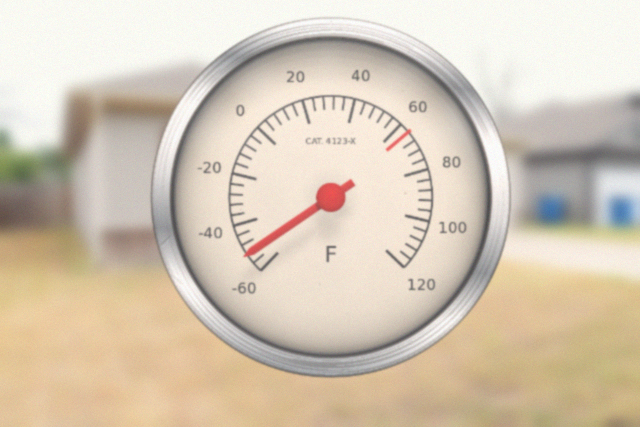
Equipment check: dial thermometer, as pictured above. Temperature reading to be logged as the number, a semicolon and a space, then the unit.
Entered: -52; °F
